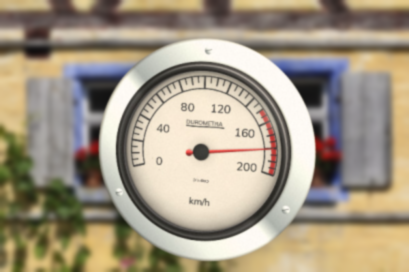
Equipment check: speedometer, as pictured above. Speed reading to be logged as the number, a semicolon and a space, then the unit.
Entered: 180; km/h
